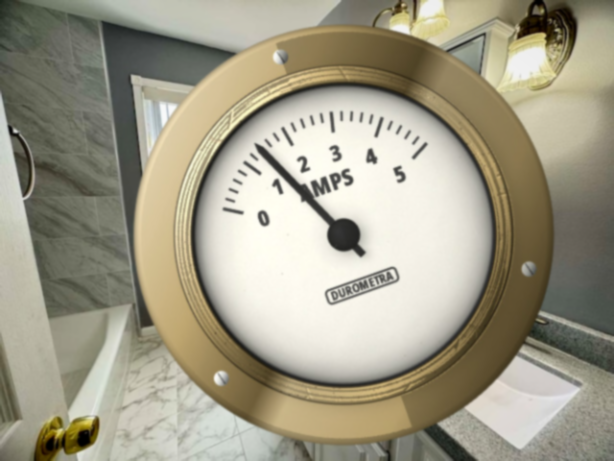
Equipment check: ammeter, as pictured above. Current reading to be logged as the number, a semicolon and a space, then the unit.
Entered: 1.4; A
